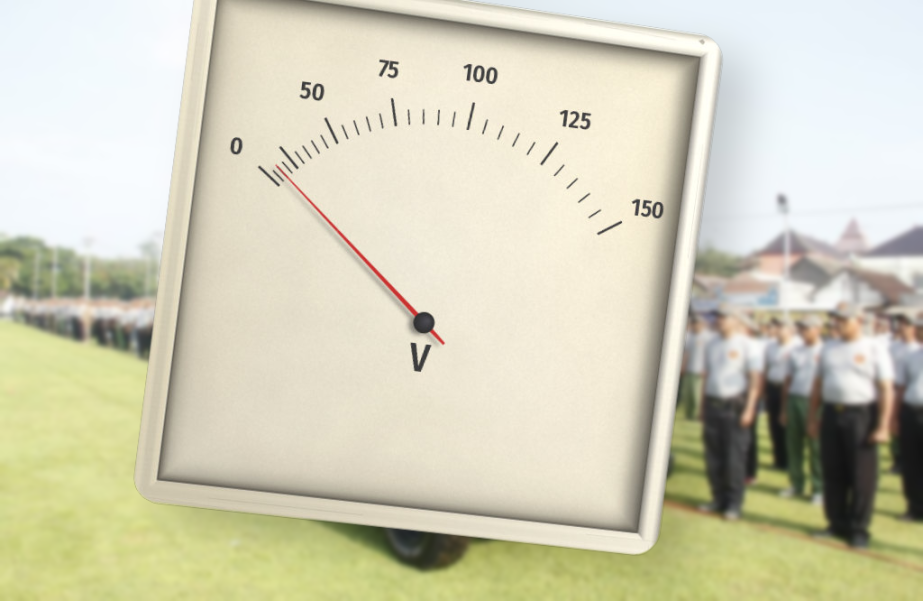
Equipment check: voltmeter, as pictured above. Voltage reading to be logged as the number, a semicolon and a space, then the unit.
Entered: 15; V
